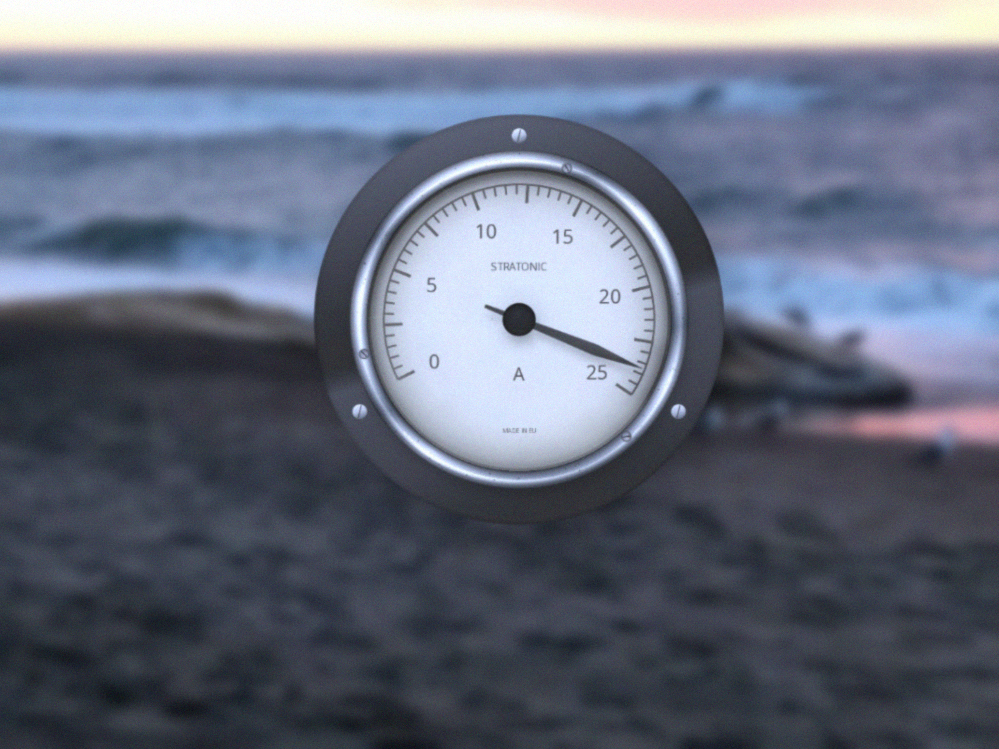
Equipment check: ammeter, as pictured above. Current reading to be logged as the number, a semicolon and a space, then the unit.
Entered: 23.75; A
